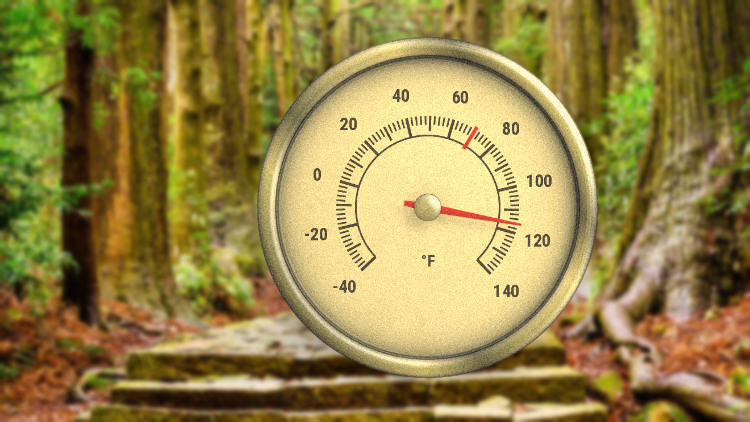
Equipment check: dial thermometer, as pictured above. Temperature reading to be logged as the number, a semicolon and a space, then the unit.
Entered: 116; °F
